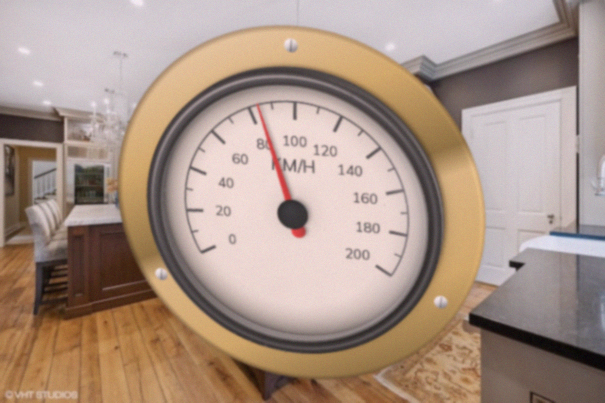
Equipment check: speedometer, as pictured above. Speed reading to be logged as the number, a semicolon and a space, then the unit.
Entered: 85; km/h
